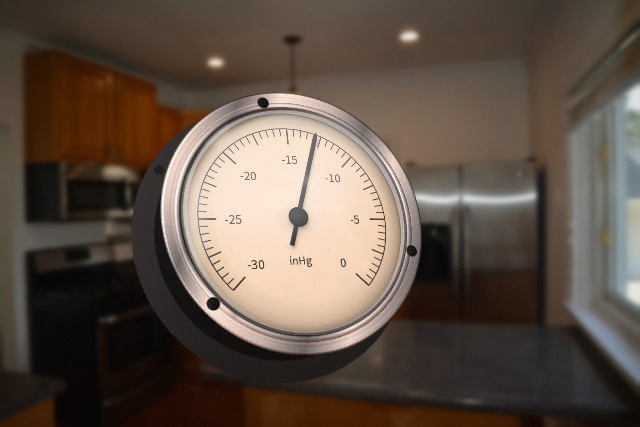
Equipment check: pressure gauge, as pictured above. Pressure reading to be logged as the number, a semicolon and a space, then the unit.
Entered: -13; inHg
